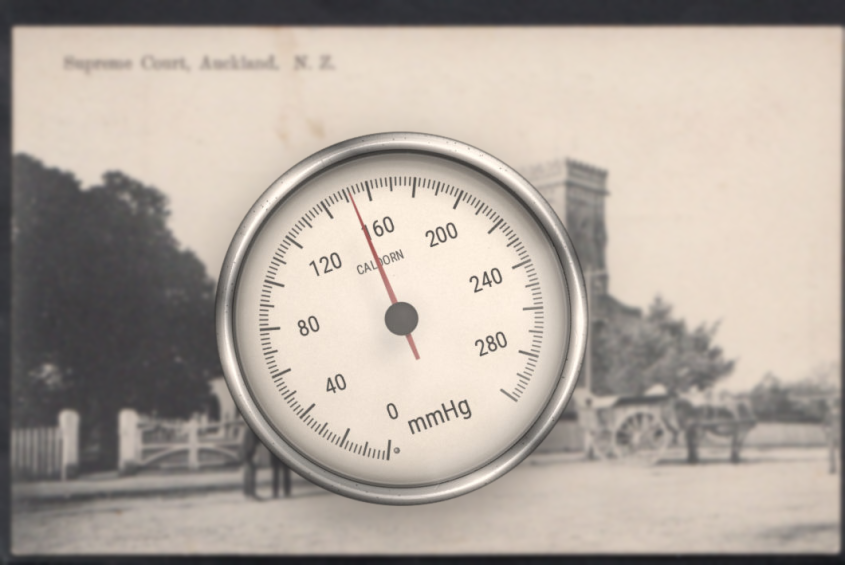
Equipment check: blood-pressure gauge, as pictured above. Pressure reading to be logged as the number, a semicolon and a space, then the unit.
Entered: 152; mmHg
